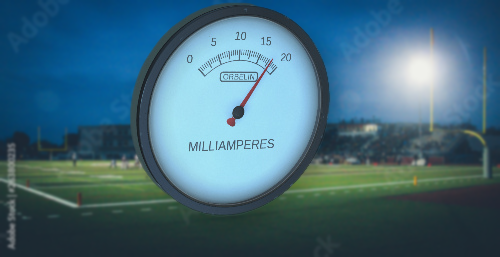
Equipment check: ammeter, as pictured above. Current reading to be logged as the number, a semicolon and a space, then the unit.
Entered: 17.5; mA
